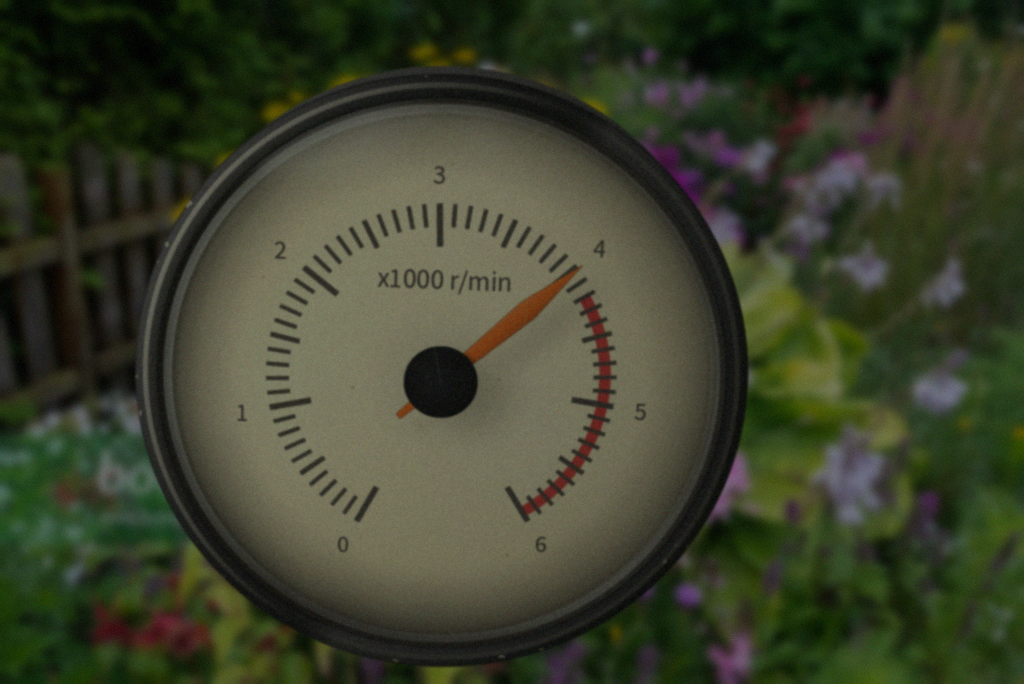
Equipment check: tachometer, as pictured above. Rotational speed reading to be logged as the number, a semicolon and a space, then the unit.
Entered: 4000; rpm
